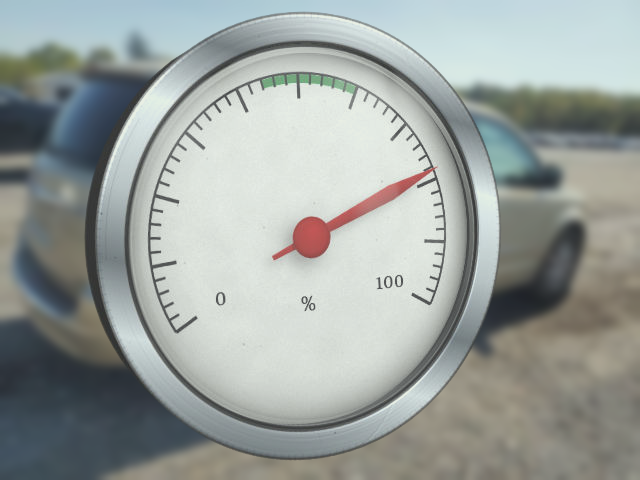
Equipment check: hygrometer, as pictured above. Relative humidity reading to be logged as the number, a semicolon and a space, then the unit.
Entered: 78; %
